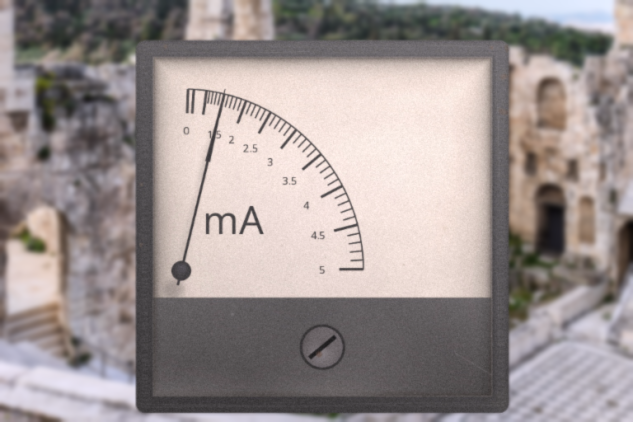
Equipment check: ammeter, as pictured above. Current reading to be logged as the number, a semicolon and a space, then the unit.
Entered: 1.5; mA
